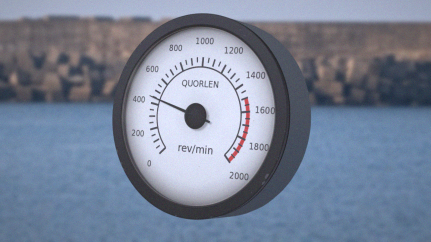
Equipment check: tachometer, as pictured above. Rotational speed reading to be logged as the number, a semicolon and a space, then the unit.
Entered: 450; rpm
